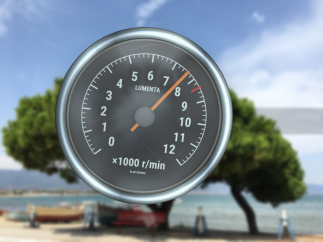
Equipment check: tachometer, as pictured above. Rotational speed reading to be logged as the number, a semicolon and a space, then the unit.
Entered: 7600; rpm
